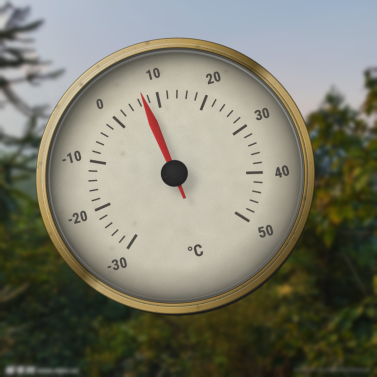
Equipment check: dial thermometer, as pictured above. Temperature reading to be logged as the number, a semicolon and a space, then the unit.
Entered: 7; °C
